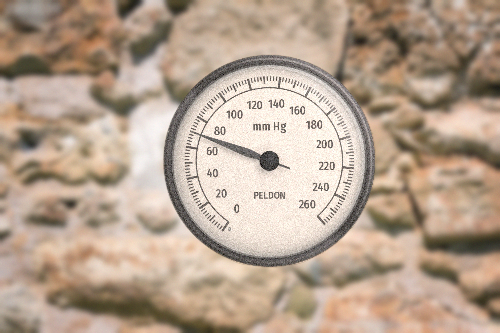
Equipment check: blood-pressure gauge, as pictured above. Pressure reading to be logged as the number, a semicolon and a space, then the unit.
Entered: 70; mmHg
